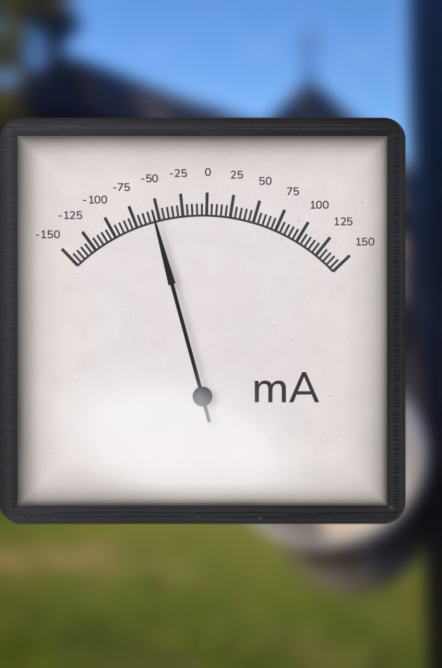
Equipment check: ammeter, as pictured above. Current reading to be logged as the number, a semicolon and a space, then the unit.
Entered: -55; mA
